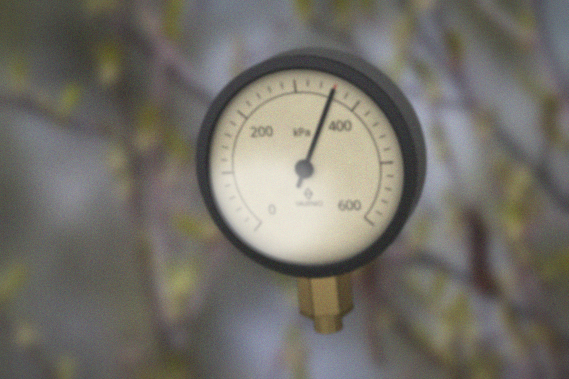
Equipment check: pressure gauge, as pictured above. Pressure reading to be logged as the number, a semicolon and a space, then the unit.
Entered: 360; kPa
